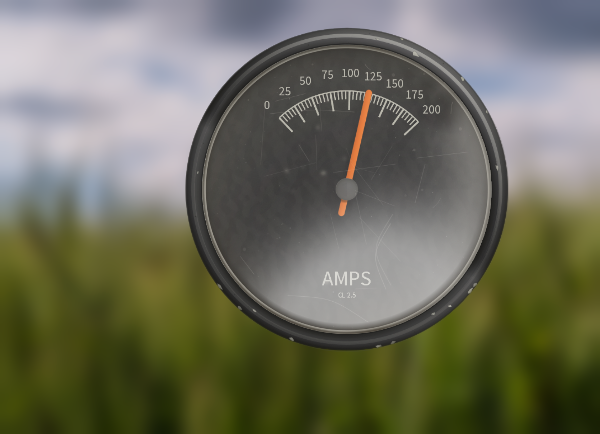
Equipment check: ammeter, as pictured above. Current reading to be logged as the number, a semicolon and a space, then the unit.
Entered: 125; A
